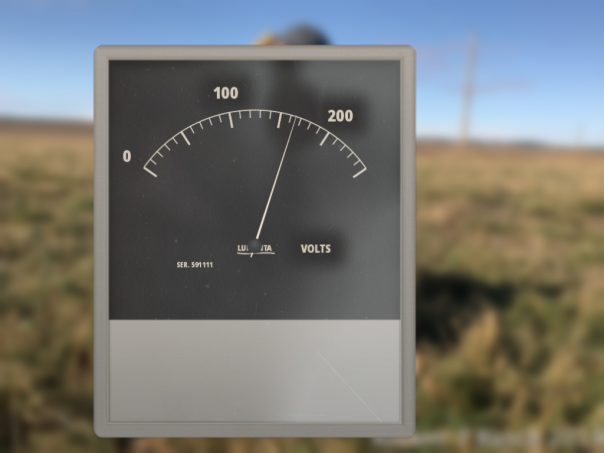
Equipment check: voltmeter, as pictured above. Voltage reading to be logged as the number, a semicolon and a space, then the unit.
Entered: 165; V
